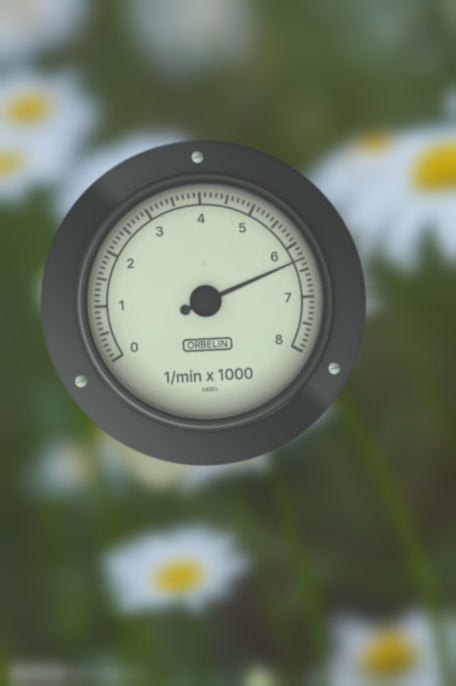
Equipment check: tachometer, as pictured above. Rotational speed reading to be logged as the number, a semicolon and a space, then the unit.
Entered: 6300; rpm
